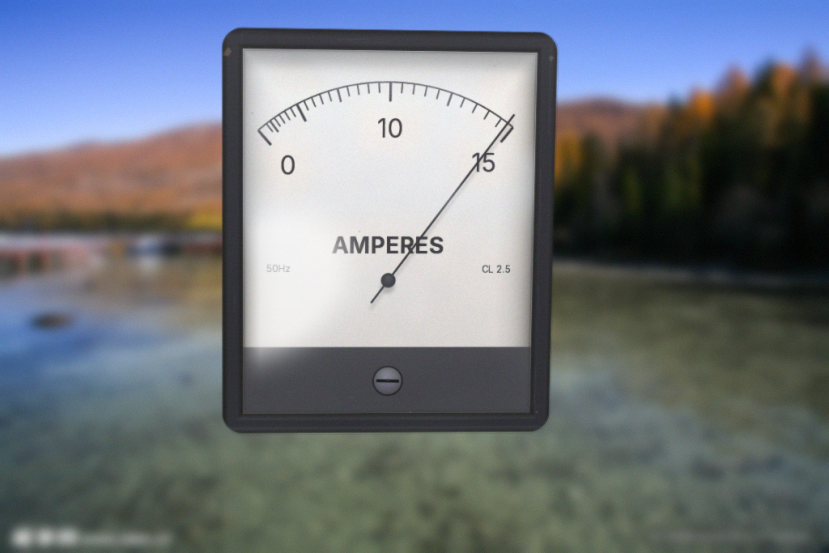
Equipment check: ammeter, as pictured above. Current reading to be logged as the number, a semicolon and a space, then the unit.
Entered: 14.75; A
